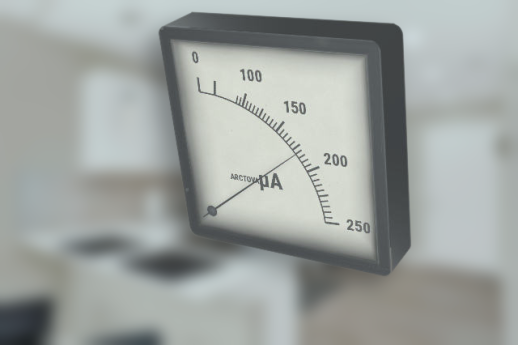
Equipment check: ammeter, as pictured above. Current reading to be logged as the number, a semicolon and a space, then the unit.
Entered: 180; µA
